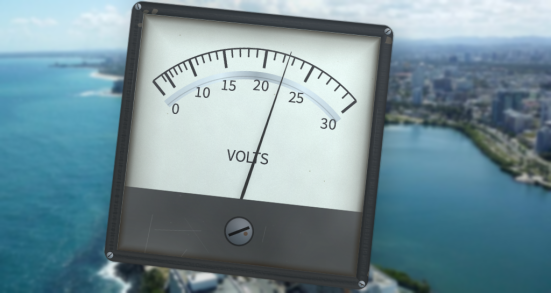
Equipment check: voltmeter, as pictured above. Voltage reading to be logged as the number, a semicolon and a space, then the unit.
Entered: 22.5; V
